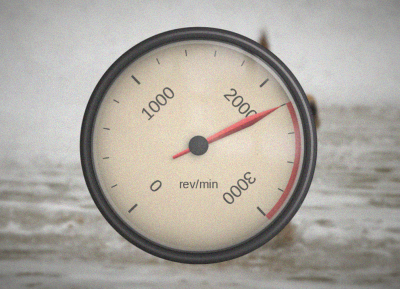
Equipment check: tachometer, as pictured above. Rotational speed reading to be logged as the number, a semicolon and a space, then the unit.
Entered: 2200; rpm
